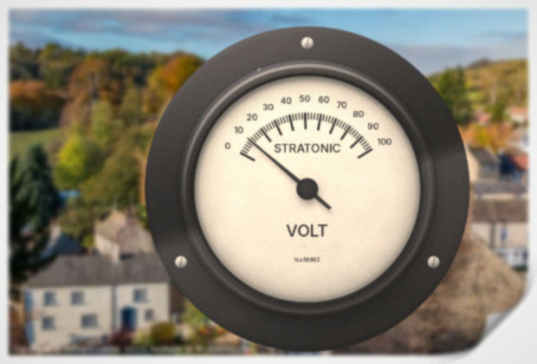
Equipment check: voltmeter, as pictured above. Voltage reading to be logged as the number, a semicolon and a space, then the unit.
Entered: 10; V
